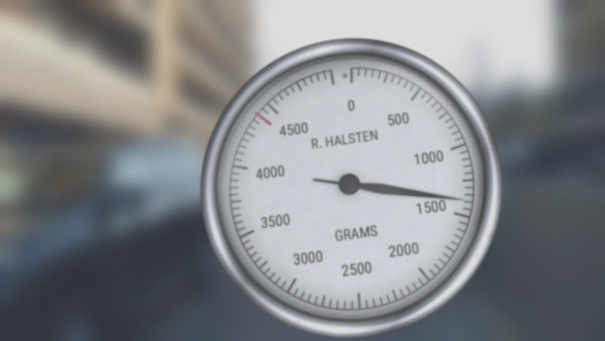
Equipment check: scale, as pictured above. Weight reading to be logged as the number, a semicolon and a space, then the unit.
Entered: 1400; g
